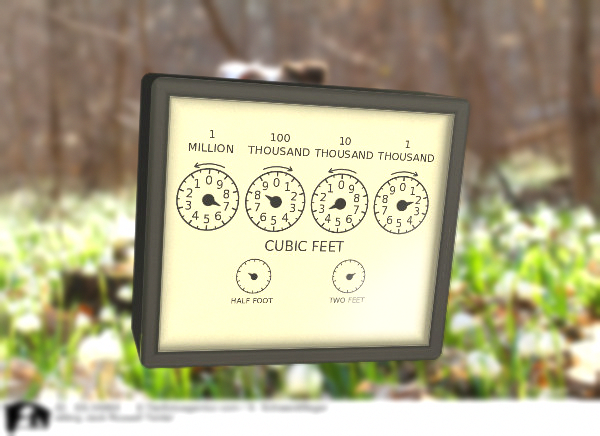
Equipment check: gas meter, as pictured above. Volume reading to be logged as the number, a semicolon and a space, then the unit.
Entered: 683200; ft³
